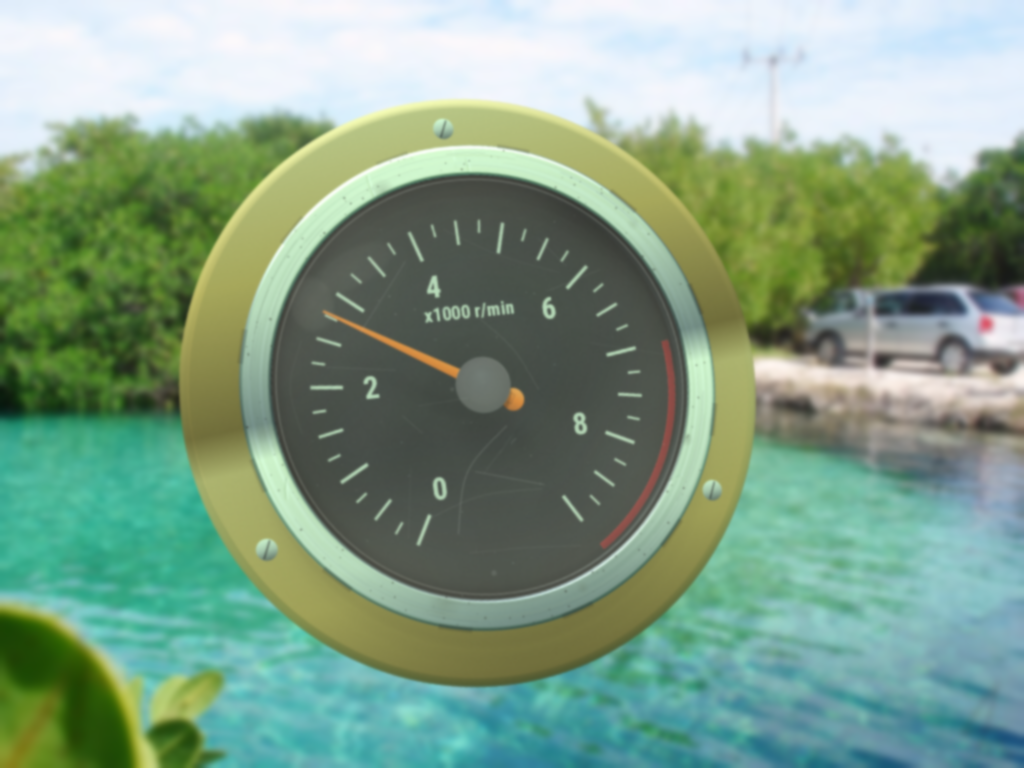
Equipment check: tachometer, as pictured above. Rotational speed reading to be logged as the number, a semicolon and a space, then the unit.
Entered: 2750; rpm
